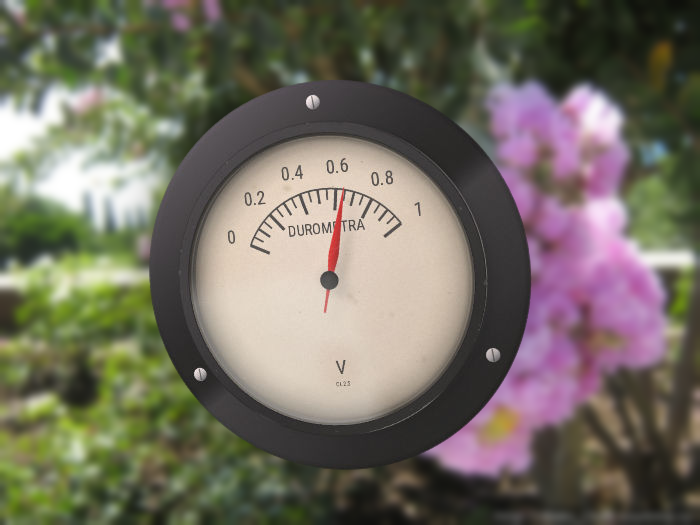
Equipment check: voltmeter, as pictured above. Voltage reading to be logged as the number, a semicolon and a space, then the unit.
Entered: 0.65; V
